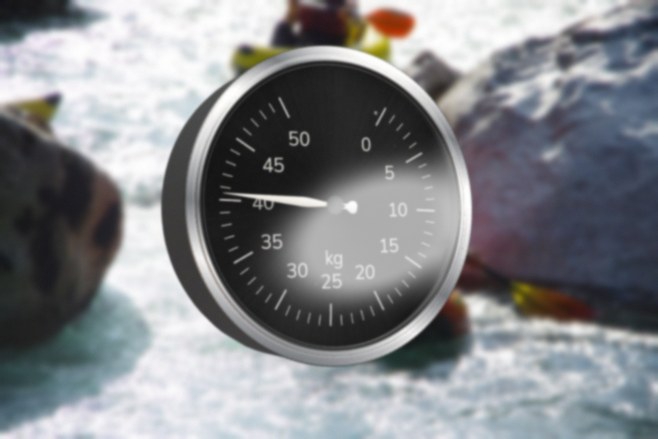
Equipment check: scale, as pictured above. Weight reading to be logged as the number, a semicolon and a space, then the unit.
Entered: 40.5; kg
